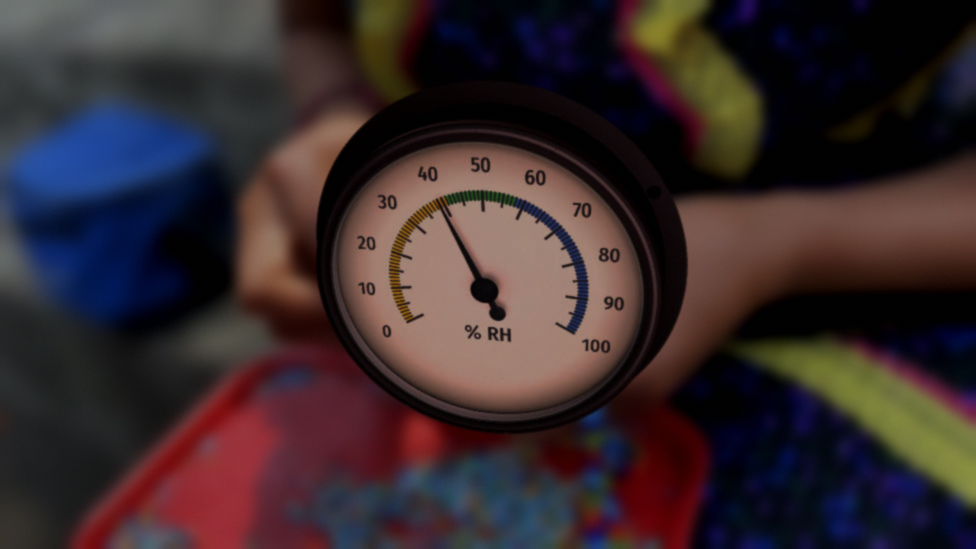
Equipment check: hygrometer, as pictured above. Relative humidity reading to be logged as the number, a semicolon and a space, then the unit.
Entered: 40; %
